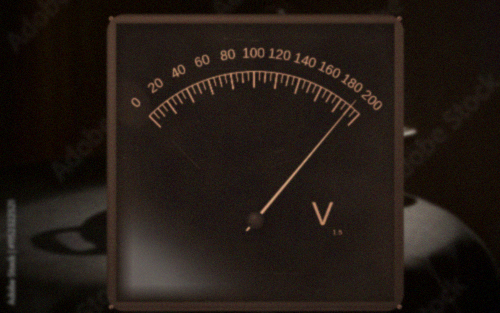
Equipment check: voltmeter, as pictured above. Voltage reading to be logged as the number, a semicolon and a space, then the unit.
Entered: 190; V
